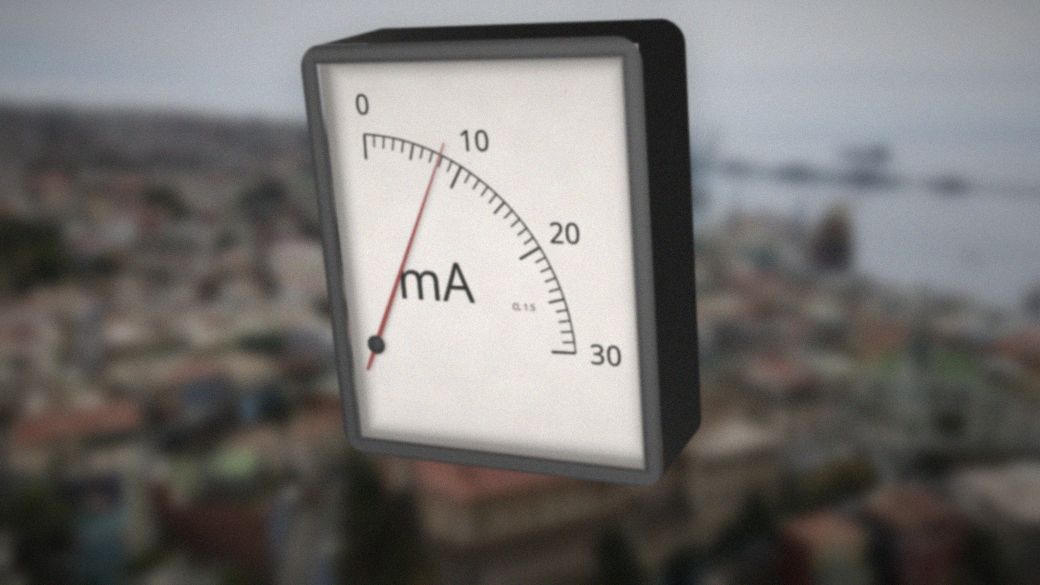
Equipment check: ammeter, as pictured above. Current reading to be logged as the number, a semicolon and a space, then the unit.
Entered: 8; mA
